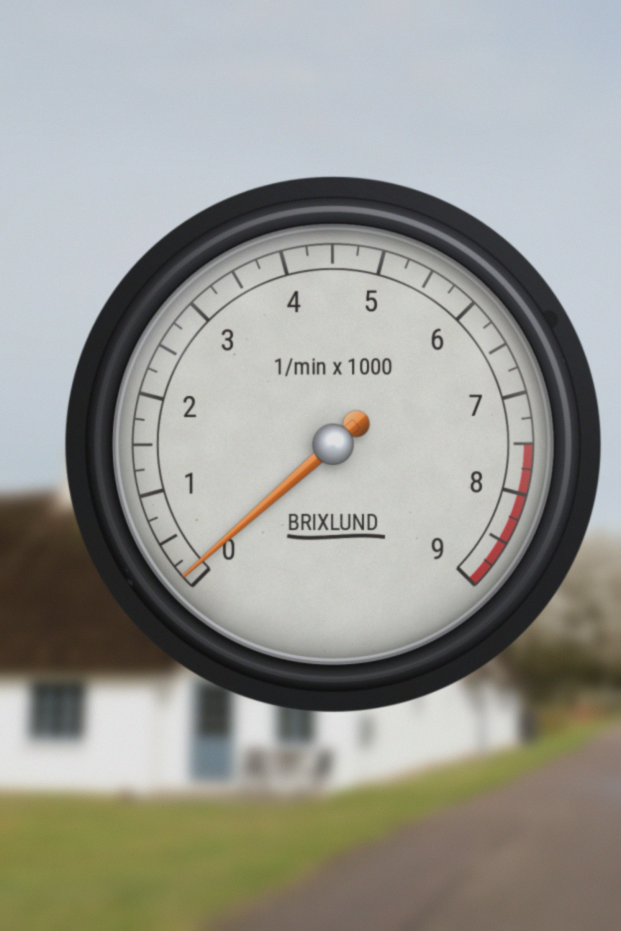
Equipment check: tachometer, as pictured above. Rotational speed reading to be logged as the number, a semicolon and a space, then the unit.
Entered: 125; rpm
